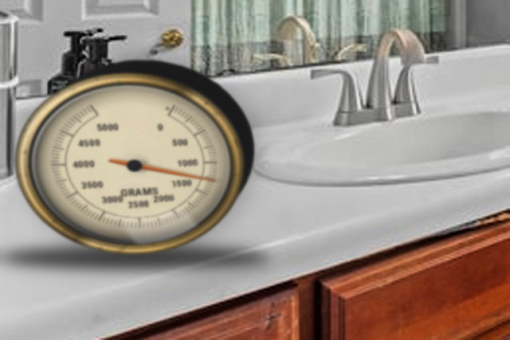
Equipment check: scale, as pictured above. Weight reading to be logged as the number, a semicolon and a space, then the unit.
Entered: 1250; g
